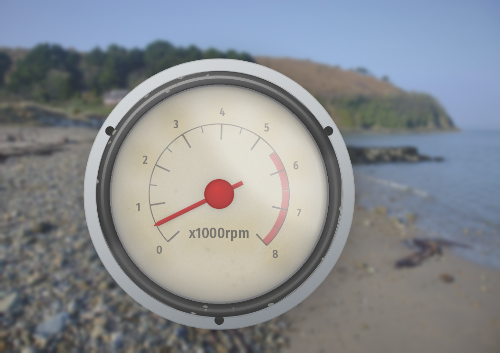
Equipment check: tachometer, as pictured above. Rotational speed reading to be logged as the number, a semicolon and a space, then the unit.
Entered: 500; rpm
